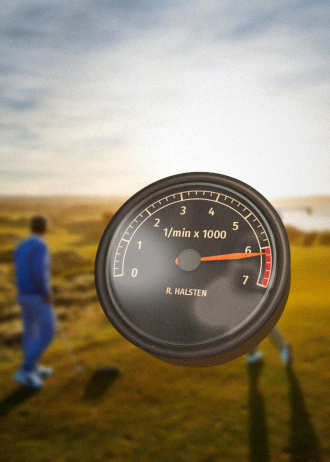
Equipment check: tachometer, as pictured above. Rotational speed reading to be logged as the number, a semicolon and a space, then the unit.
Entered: 6200; rpm
